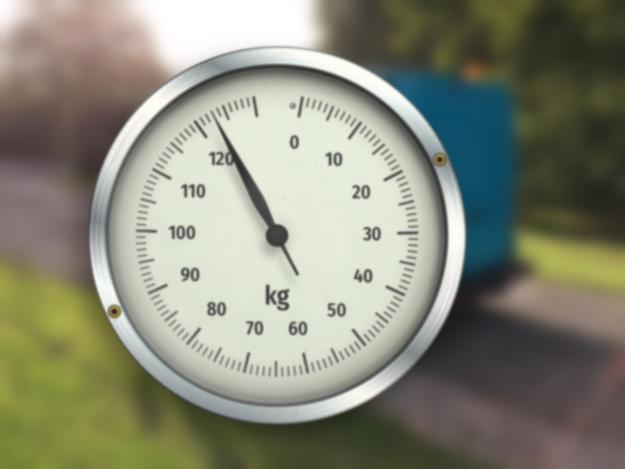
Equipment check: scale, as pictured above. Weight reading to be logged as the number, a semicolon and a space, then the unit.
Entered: 123; kg
